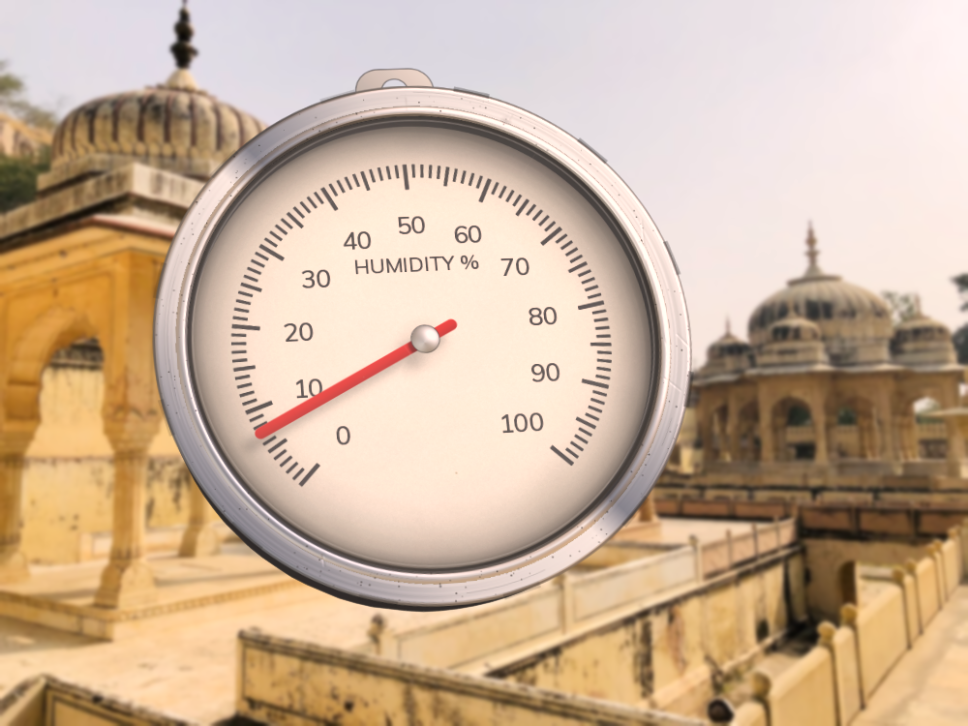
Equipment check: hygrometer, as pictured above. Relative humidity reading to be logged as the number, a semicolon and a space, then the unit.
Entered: 7; %
